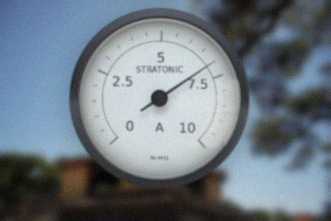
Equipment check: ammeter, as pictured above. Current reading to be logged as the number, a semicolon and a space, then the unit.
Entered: 7; A
